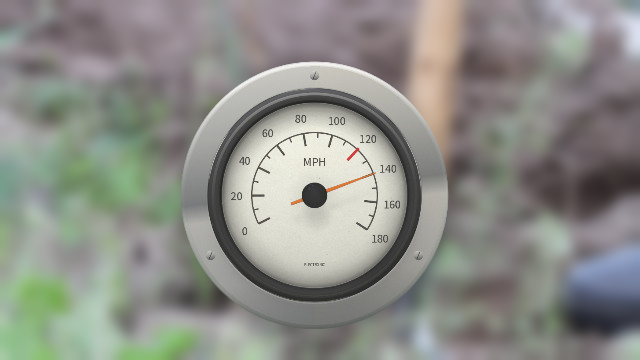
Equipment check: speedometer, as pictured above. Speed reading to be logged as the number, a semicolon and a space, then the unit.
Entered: 140; mph
